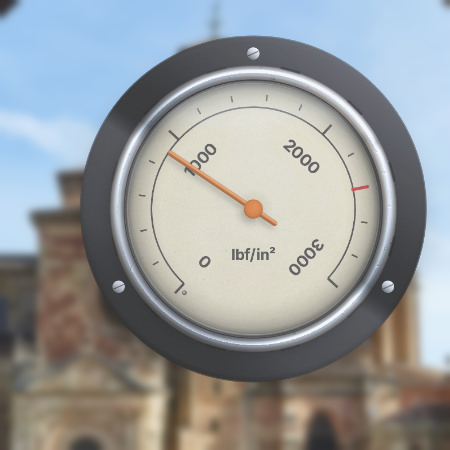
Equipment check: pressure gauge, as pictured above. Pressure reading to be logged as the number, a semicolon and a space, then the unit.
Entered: 900; psi
